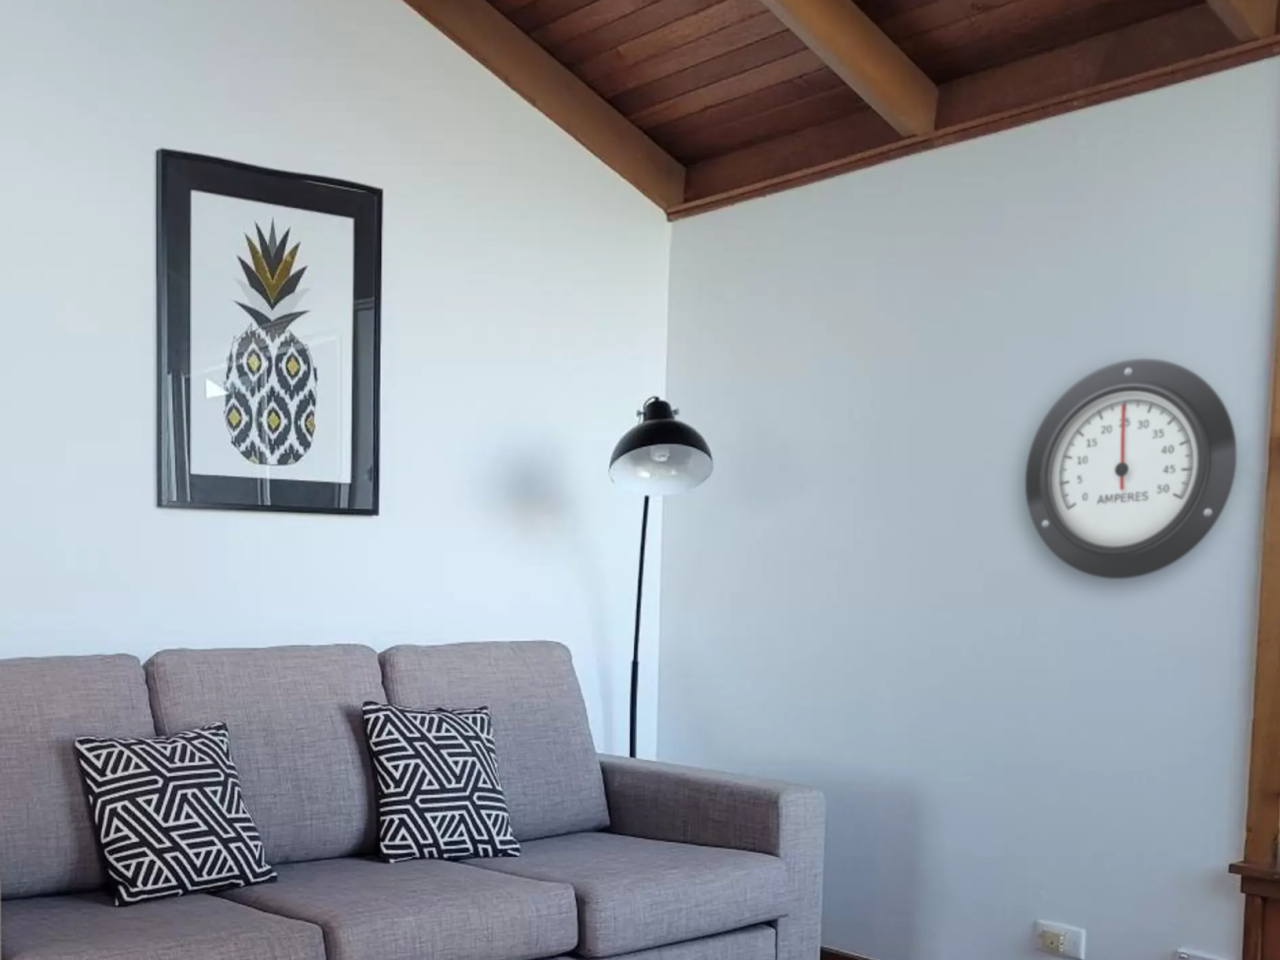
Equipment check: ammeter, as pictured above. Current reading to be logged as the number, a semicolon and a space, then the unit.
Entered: 25; A
